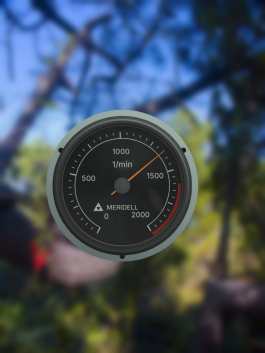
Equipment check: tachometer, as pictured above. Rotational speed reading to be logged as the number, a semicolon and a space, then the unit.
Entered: 1350; rpm
